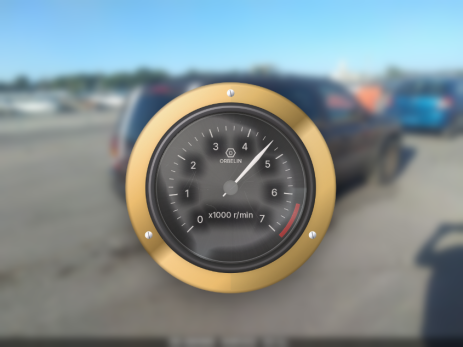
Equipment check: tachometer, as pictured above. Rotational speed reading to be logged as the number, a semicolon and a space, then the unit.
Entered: 4600; rpm
